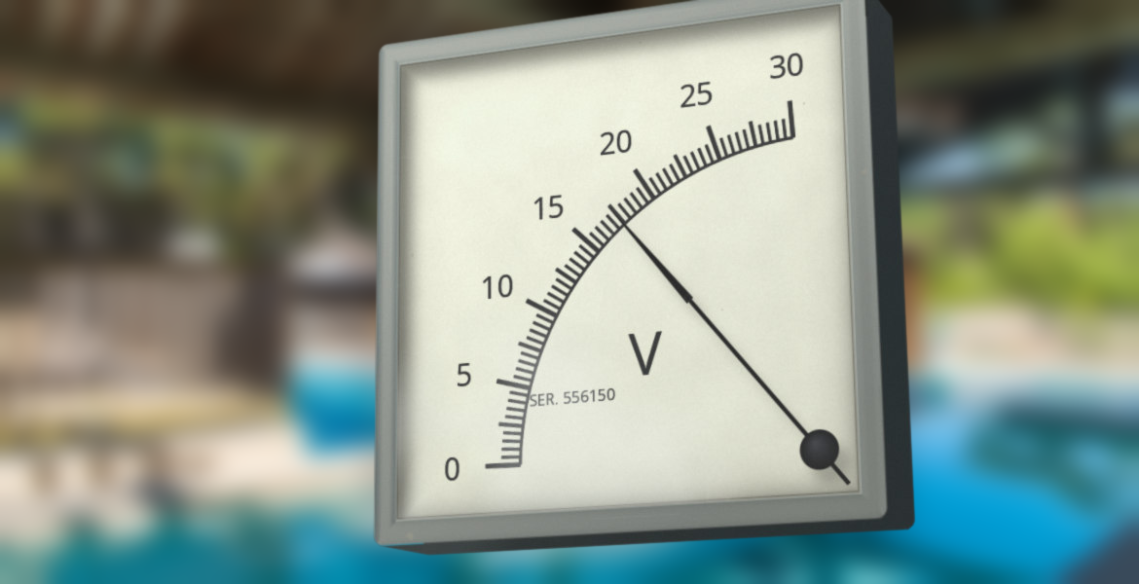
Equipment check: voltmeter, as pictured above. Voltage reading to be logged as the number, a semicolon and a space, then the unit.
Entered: 17.5; V
